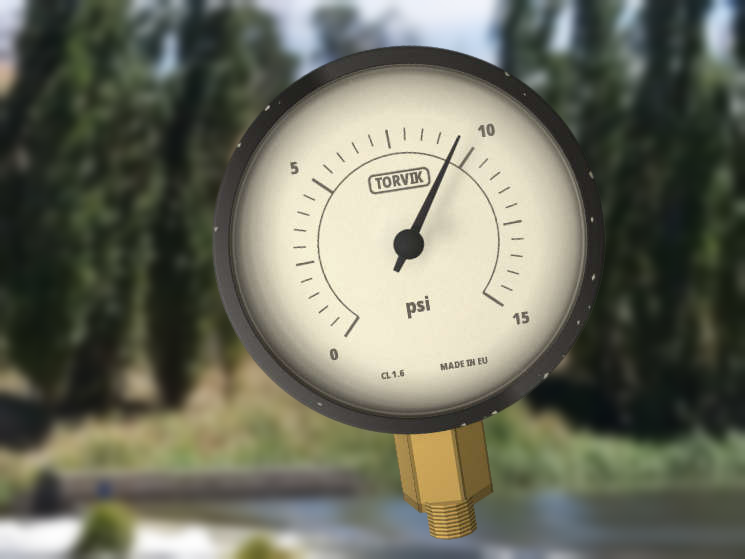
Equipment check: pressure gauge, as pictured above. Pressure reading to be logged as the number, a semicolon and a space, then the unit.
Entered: 9.5; psi
